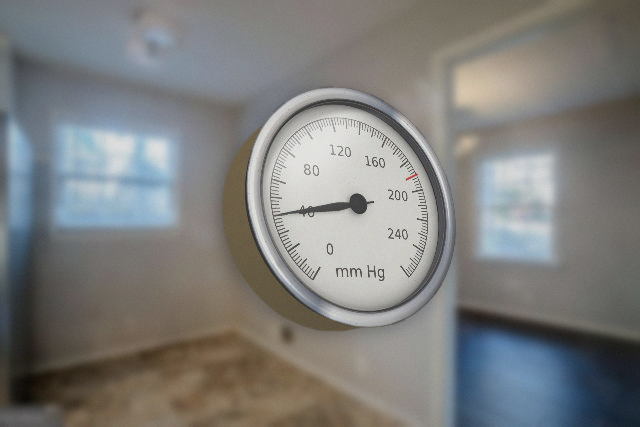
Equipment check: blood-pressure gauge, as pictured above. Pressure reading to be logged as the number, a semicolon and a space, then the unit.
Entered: 40; mmHg
